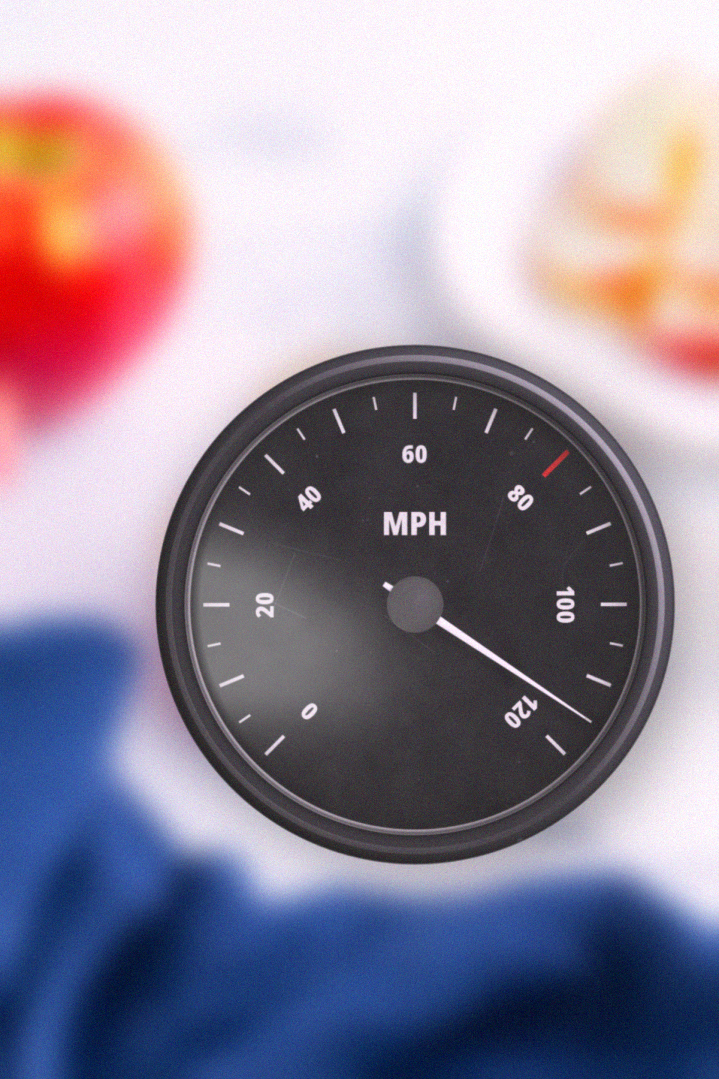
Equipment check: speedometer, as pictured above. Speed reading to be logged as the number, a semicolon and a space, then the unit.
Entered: 115; mph
